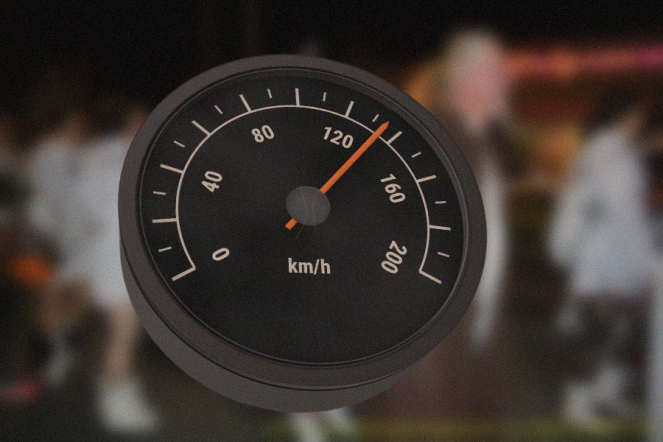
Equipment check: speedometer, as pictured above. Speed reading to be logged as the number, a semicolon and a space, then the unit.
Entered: 135; km/h
